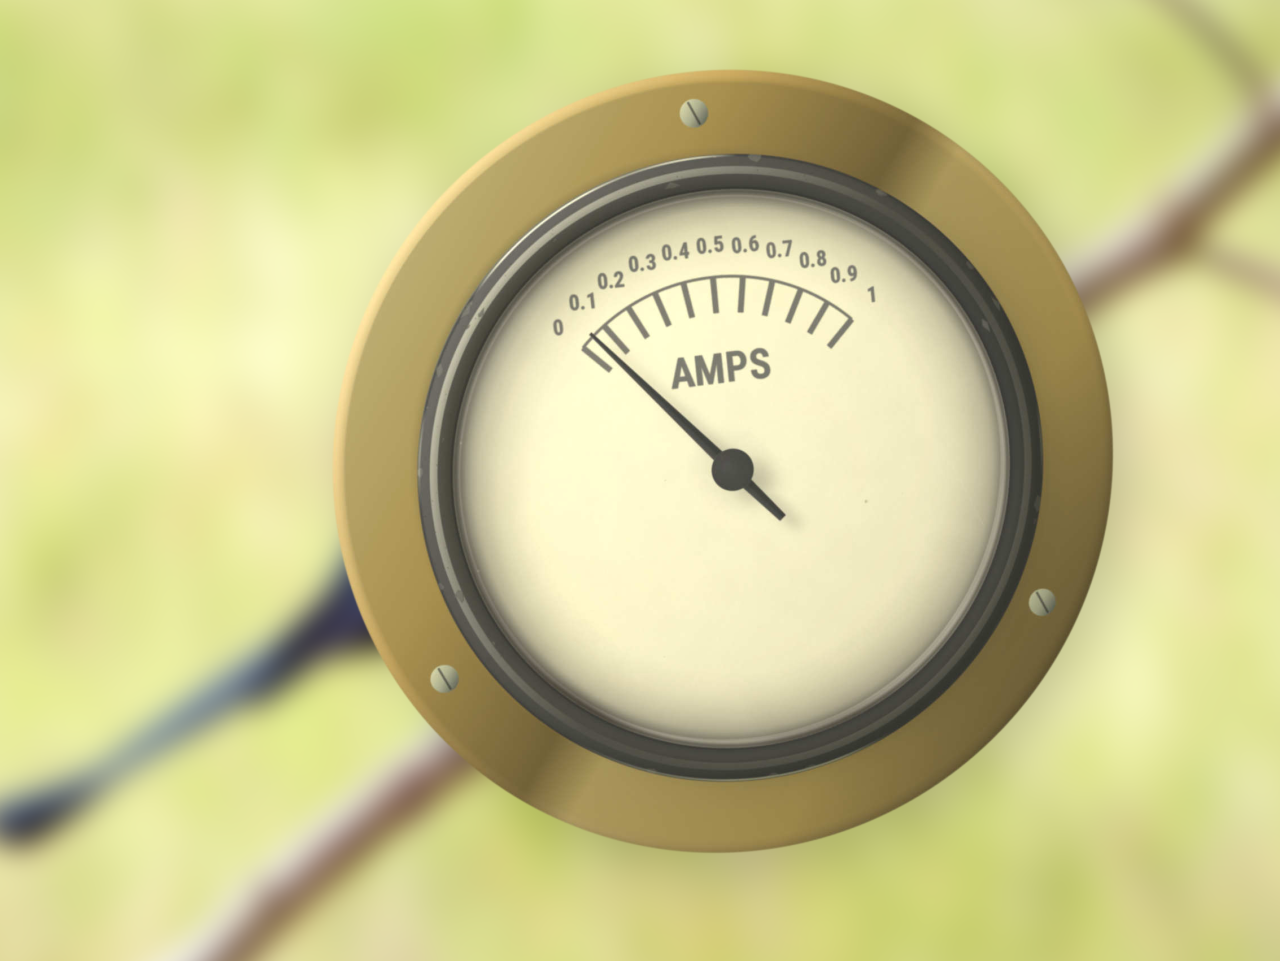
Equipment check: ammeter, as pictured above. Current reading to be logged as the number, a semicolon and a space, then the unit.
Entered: 0.05; A
